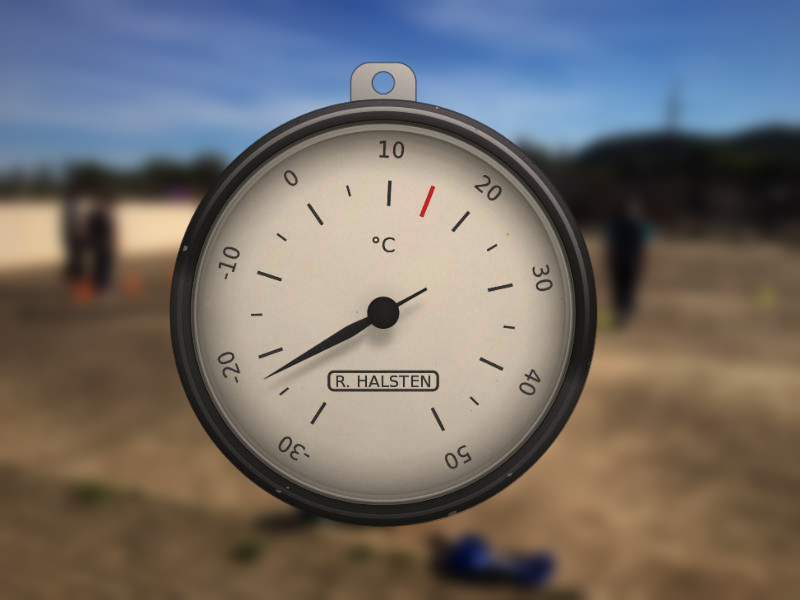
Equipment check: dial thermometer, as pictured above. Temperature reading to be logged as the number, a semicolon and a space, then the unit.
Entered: -22.5; °C
